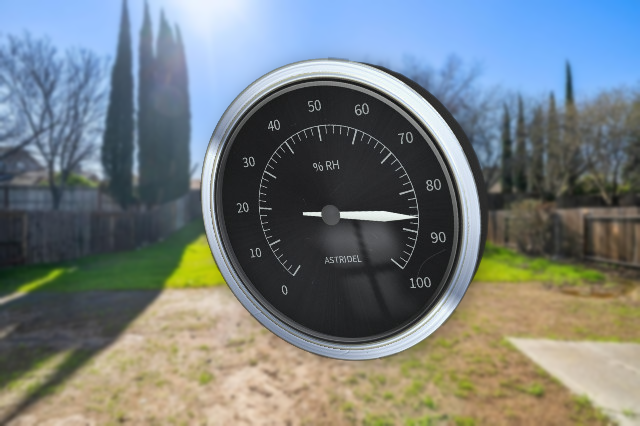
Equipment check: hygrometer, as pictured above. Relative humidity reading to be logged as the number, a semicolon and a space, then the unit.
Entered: 86; %
